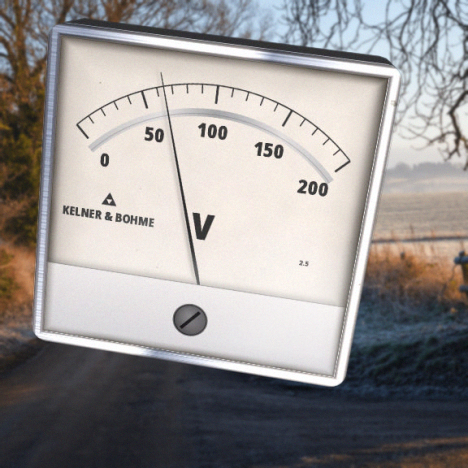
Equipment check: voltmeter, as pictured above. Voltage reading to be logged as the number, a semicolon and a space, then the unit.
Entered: 65; V
